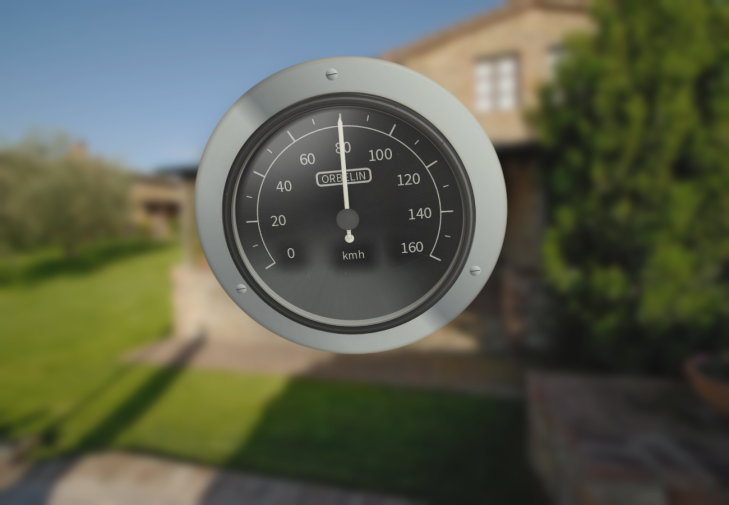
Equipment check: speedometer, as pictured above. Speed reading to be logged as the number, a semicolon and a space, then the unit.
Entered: 80; km/h
